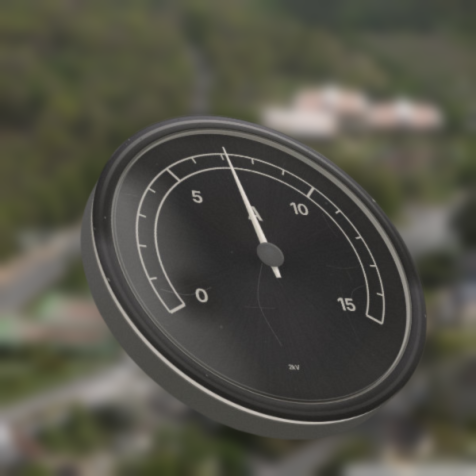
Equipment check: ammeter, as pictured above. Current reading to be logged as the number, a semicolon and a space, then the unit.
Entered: 7; A
